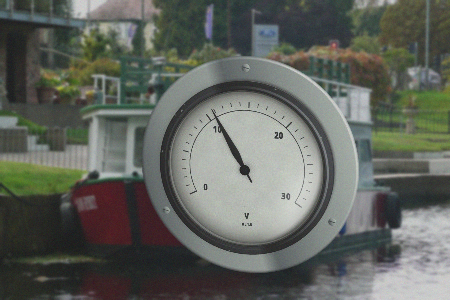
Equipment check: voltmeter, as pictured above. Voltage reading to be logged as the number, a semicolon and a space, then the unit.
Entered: 11; V
